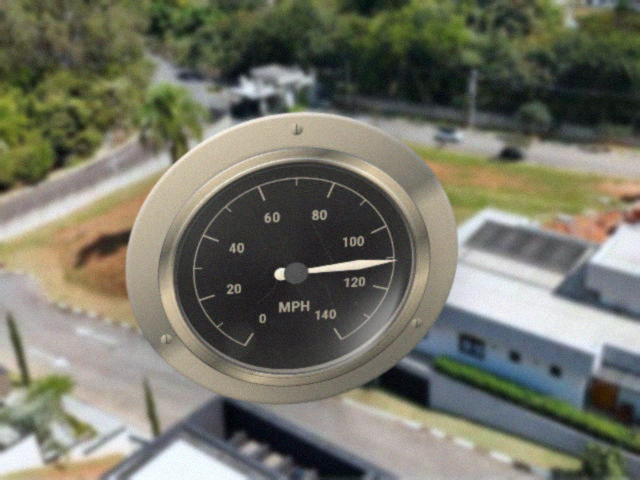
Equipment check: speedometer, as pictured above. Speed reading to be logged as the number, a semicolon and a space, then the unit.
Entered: 110; mph
